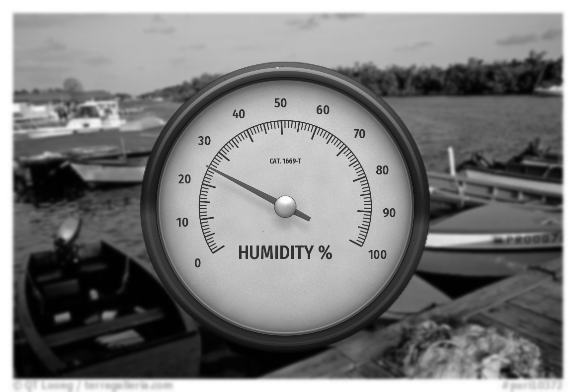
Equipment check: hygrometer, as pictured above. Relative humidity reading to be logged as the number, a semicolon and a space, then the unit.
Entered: 25; %
